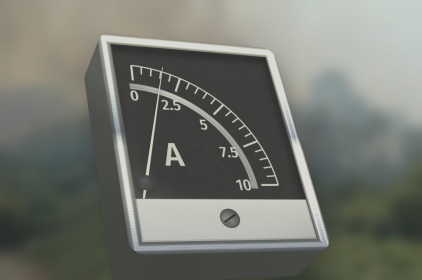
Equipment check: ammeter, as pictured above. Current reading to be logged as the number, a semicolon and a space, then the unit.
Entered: 1.5; A
